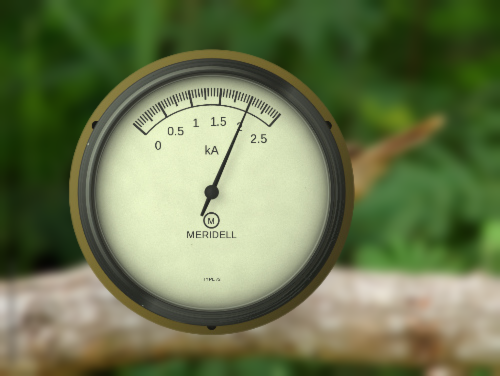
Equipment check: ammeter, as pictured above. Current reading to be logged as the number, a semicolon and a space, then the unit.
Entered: 2; kA
